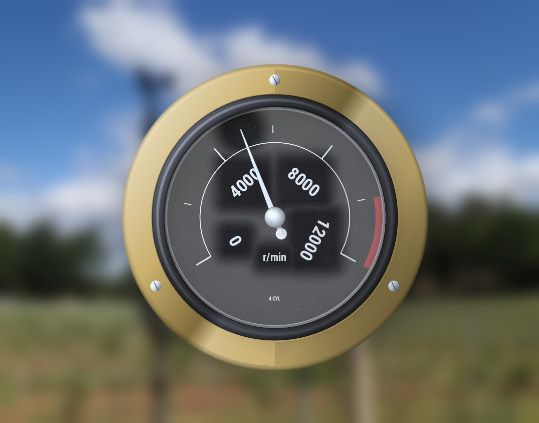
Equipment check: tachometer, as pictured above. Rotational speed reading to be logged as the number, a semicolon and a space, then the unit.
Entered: 5000; rpm
